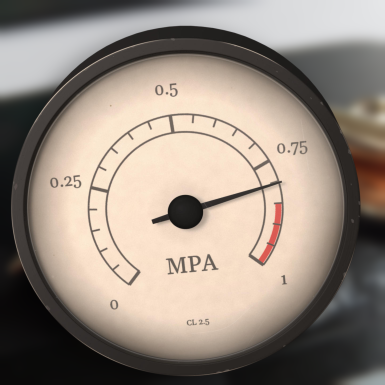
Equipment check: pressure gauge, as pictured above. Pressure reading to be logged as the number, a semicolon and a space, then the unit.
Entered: 0.8; MPa
